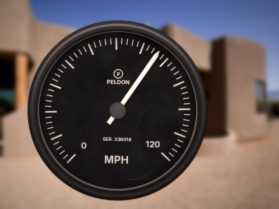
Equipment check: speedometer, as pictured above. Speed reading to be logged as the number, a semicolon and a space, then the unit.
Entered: 76; mph
